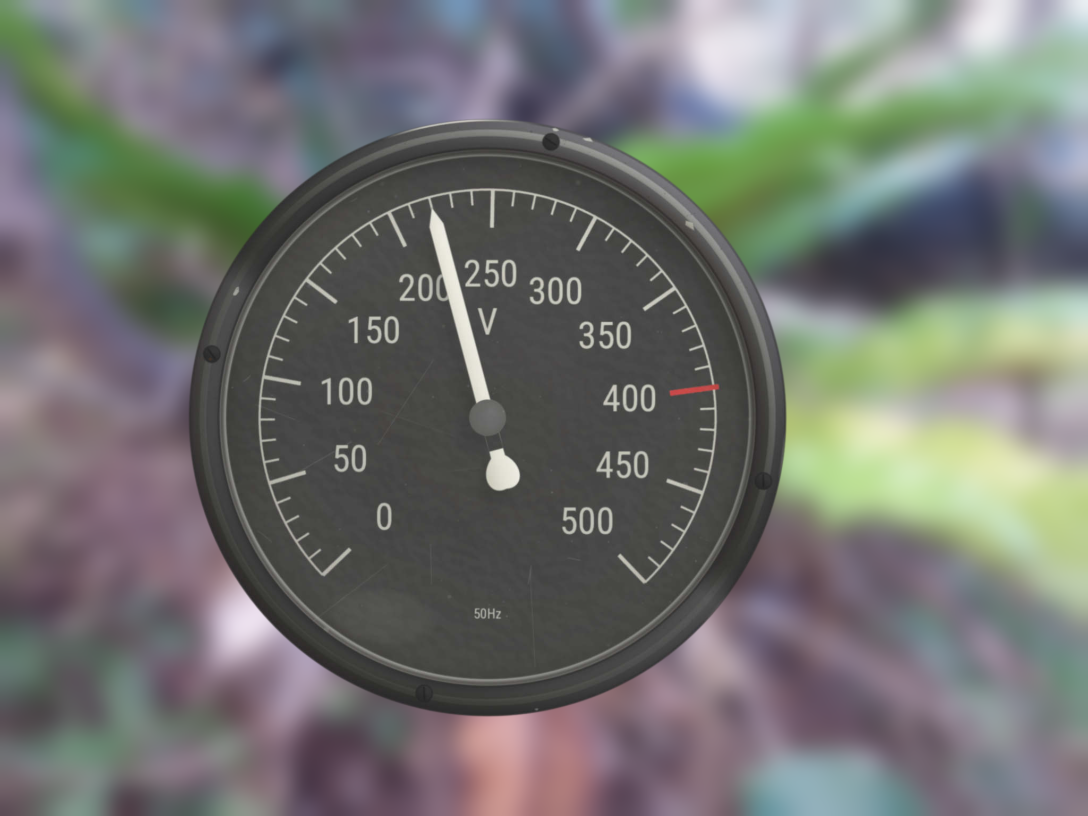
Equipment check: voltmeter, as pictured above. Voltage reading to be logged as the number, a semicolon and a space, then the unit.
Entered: 220; V
